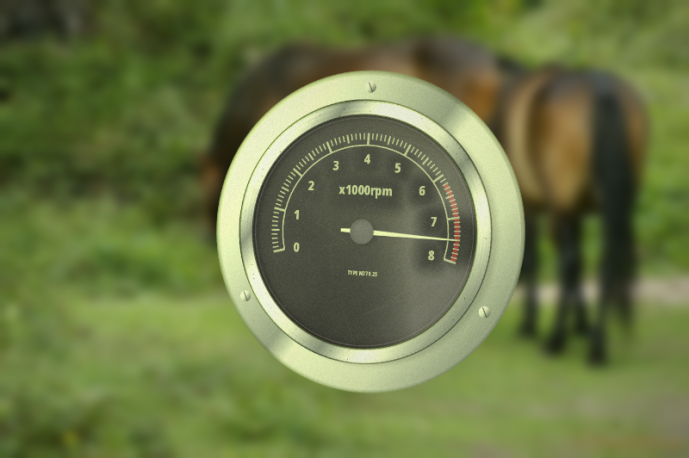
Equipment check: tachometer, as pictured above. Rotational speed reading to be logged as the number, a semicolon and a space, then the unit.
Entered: 7500; rpm
